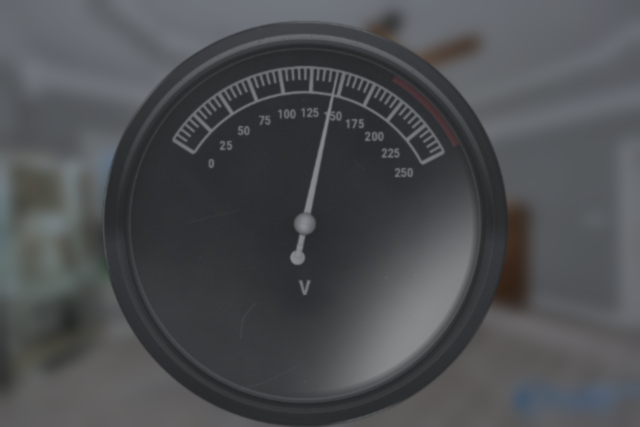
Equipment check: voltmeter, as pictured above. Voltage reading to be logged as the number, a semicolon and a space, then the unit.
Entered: 145; V
